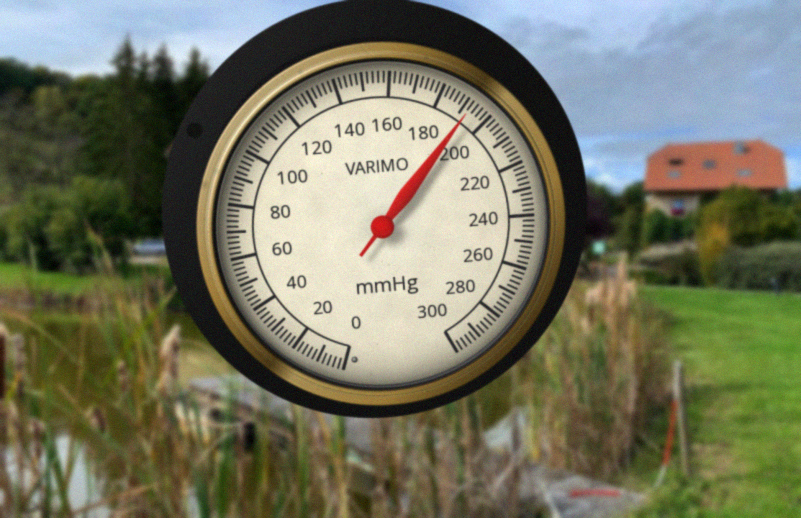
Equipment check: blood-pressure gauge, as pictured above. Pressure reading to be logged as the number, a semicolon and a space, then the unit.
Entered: 192; mmHg
